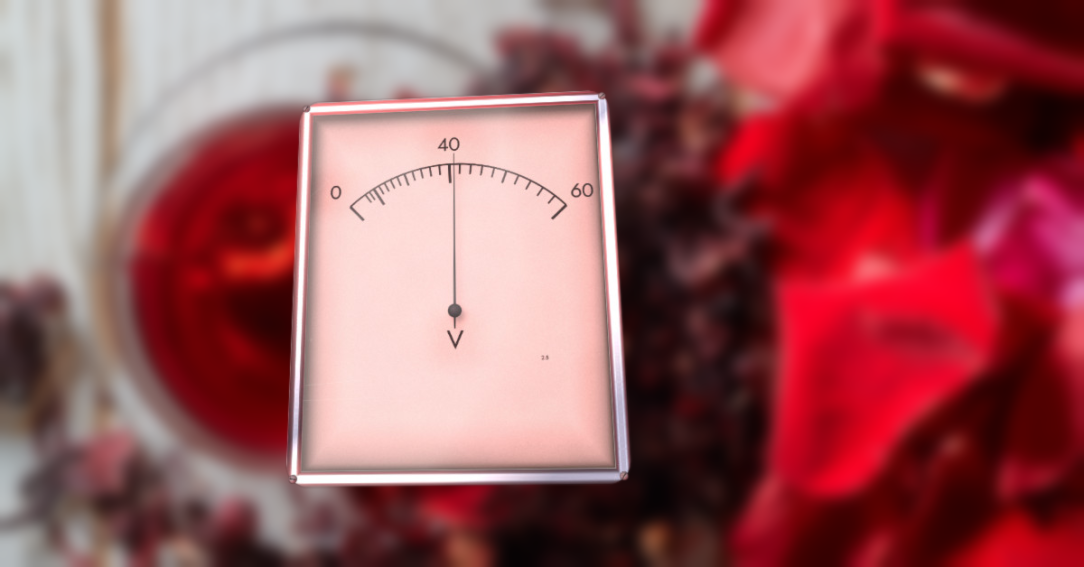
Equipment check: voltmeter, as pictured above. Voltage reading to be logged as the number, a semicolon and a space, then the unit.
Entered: 41; V
